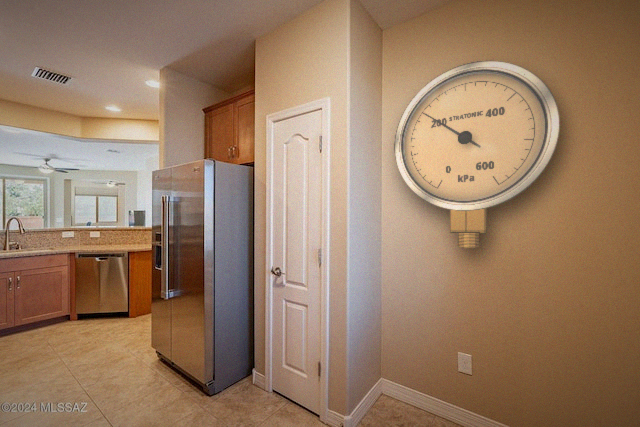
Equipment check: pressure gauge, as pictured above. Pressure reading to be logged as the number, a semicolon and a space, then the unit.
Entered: 200; kPa
